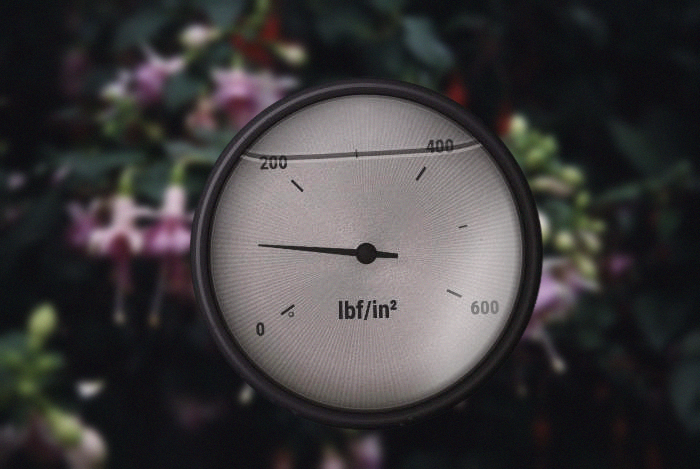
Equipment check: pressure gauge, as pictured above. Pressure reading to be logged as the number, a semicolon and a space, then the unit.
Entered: 100; psi
